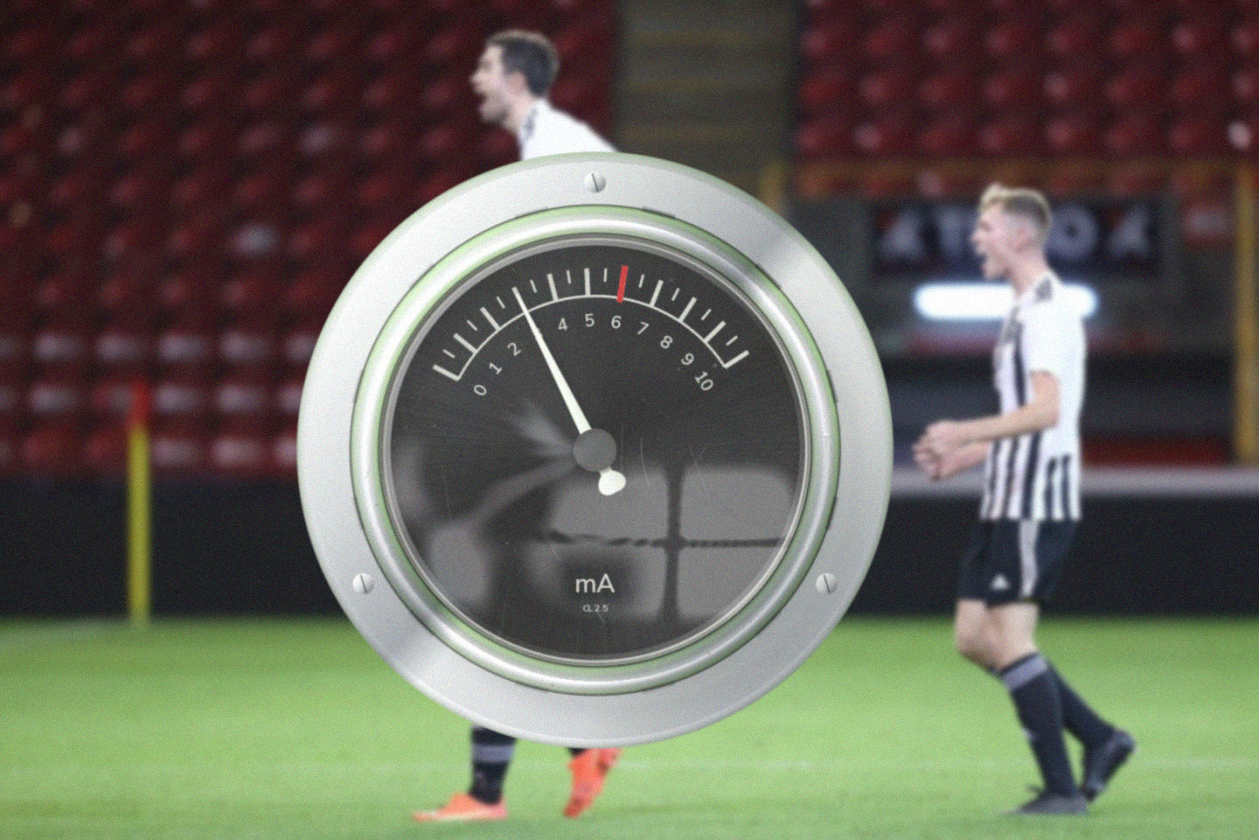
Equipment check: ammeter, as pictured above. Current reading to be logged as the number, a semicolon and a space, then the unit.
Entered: 3; mA
